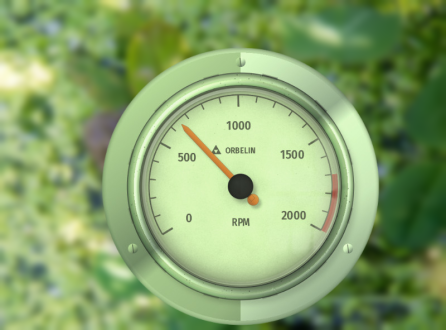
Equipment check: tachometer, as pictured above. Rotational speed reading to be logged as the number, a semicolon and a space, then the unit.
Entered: 650; rpm
